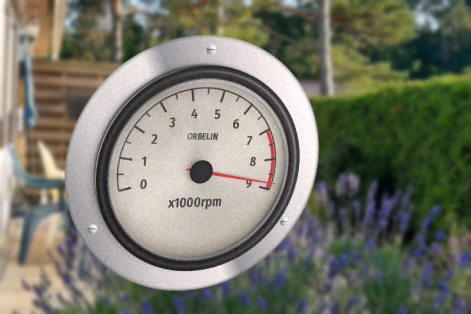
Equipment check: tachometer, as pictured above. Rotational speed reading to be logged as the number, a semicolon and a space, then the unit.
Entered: 8750; rpm
